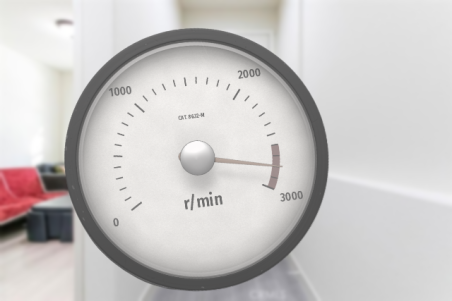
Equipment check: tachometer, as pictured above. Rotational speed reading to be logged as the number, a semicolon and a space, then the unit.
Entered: 2800; rpm
